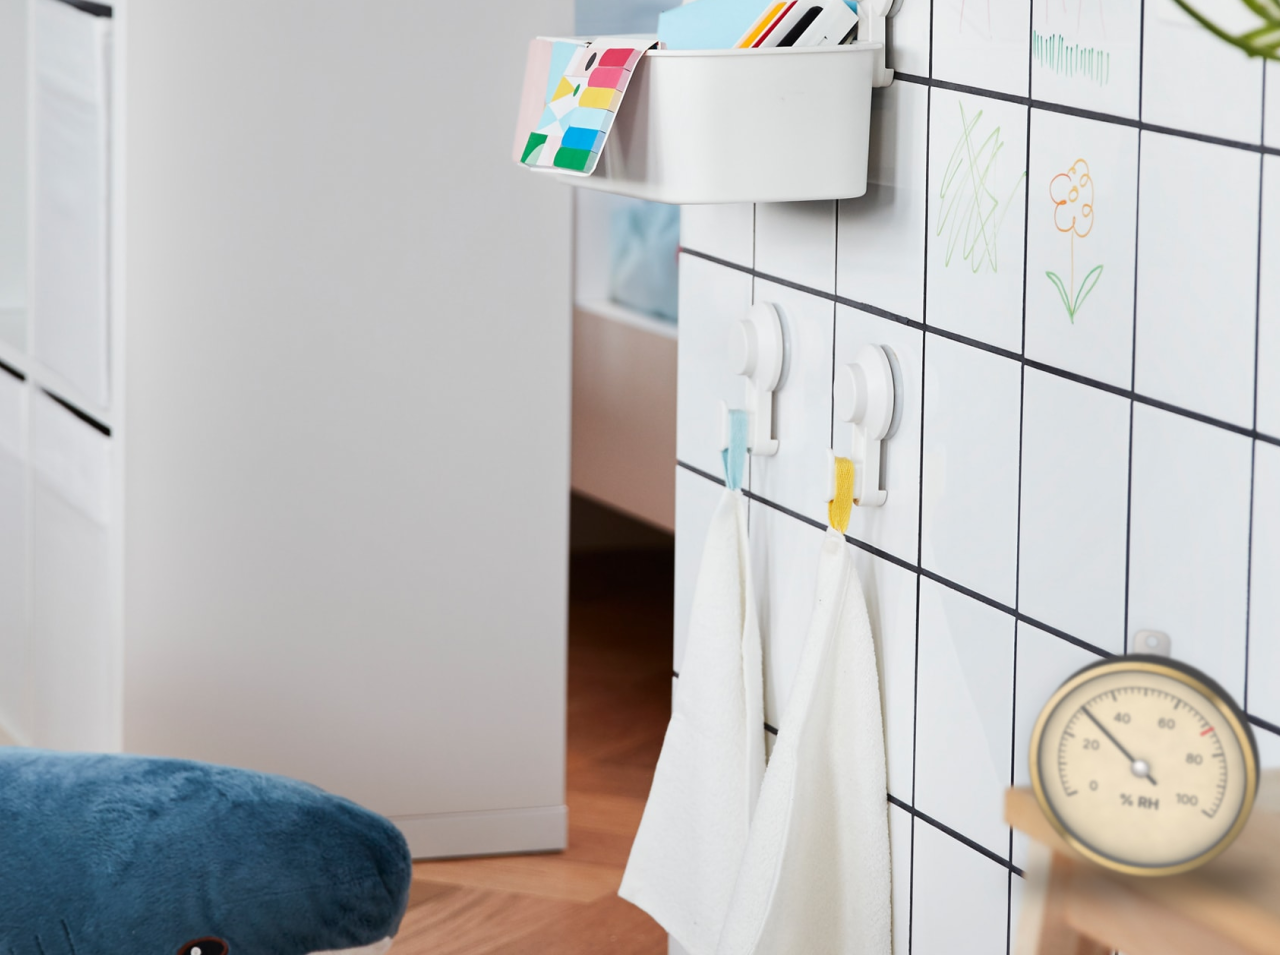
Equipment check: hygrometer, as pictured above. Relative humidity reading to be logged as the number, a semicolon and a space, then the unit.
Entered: 30; %
